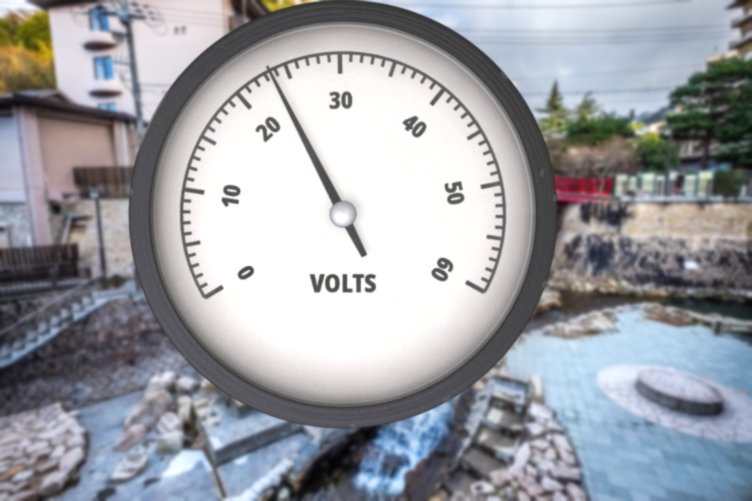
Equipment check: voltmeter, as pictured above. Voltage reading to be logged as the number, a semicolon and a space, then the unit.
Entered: 23.5; V
